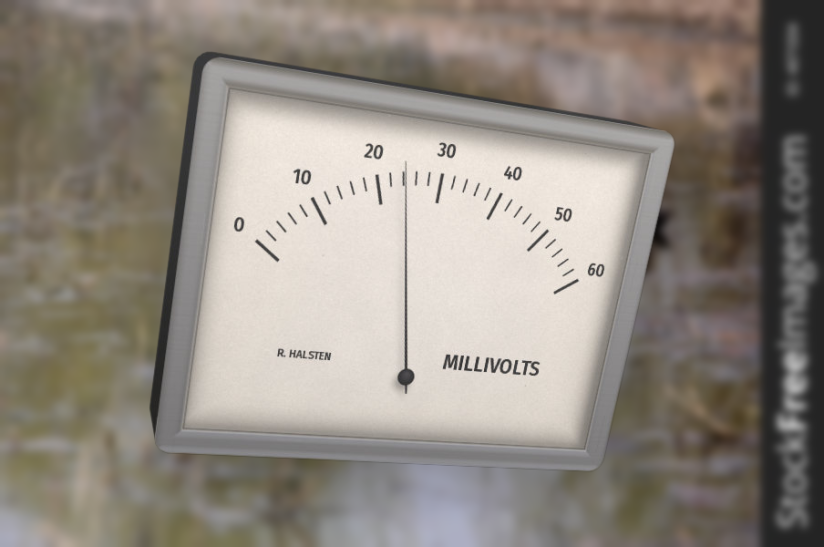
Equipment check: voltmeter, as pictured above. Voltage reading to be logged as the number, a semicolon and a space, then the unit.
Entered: 24; mV
